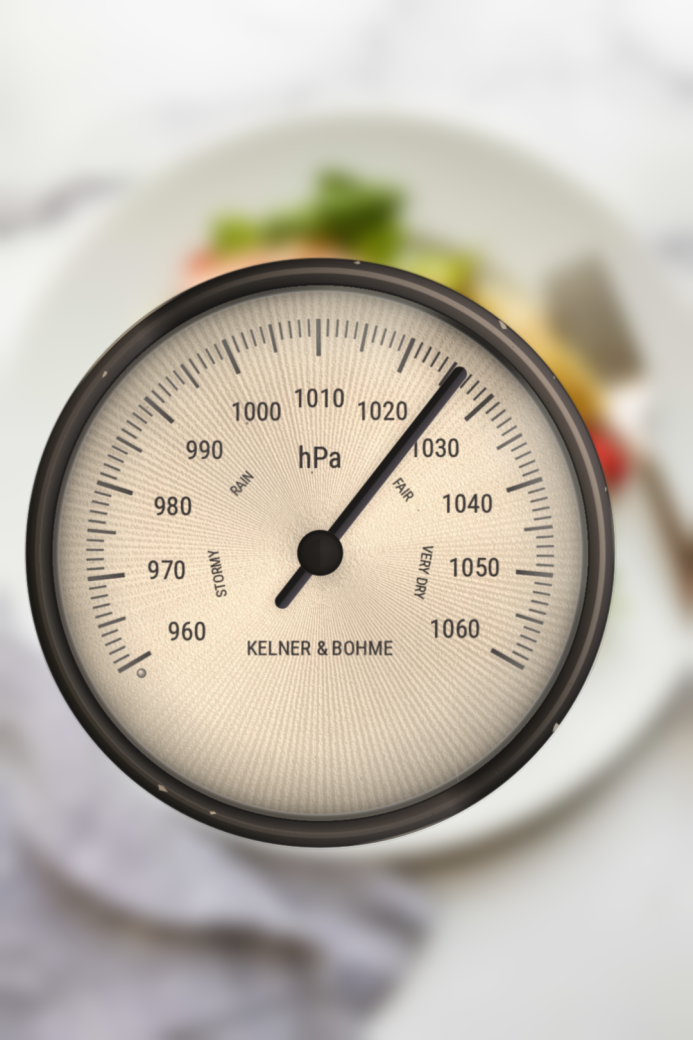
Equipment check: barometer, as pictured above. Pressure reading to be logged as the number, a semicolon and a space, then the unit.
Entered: 1026; hPa
